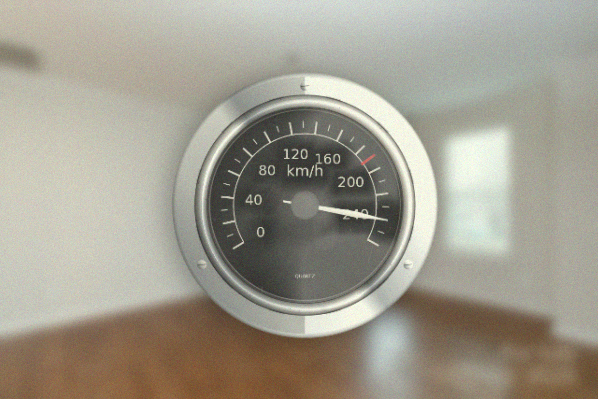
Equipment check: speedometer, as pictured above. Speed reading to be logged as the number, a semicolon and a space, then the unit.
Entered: 240; km/h
